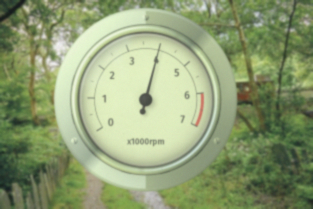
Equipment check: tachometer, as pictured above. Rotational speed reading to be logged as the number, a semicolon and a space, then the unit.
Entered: 4000; rpm
